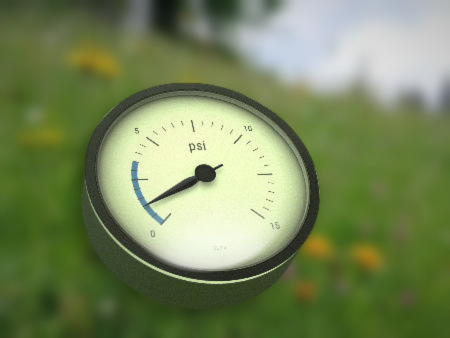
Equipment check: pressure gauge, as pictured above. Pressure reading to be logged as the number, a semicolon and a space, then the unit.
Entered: 1; psi
